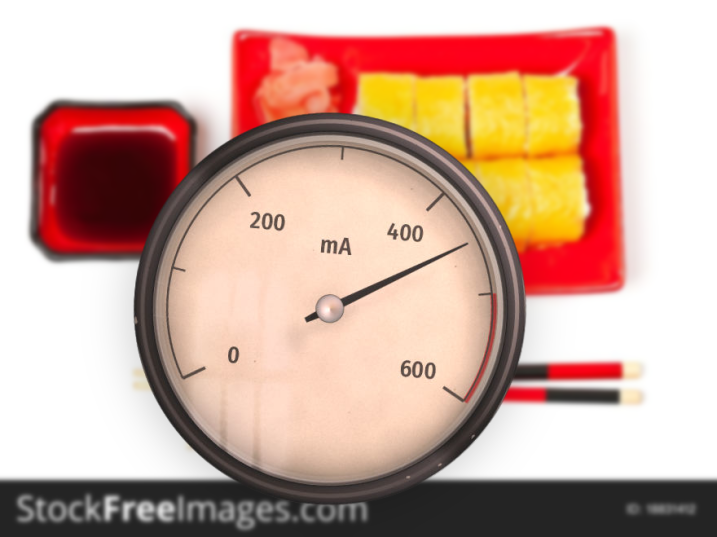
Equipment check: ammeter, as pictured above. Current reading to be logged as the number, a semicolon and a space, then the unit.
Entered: 450; mA
